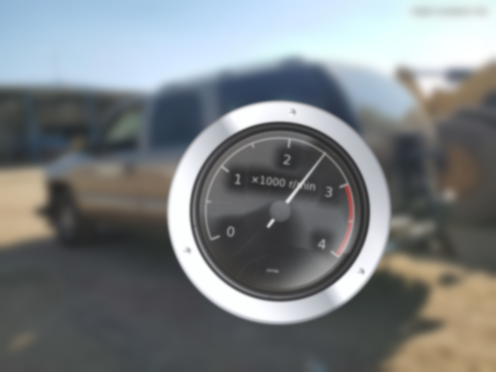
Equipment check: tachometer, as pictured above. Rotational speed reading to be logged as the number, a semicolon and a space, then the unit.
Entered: 2500; rpm
